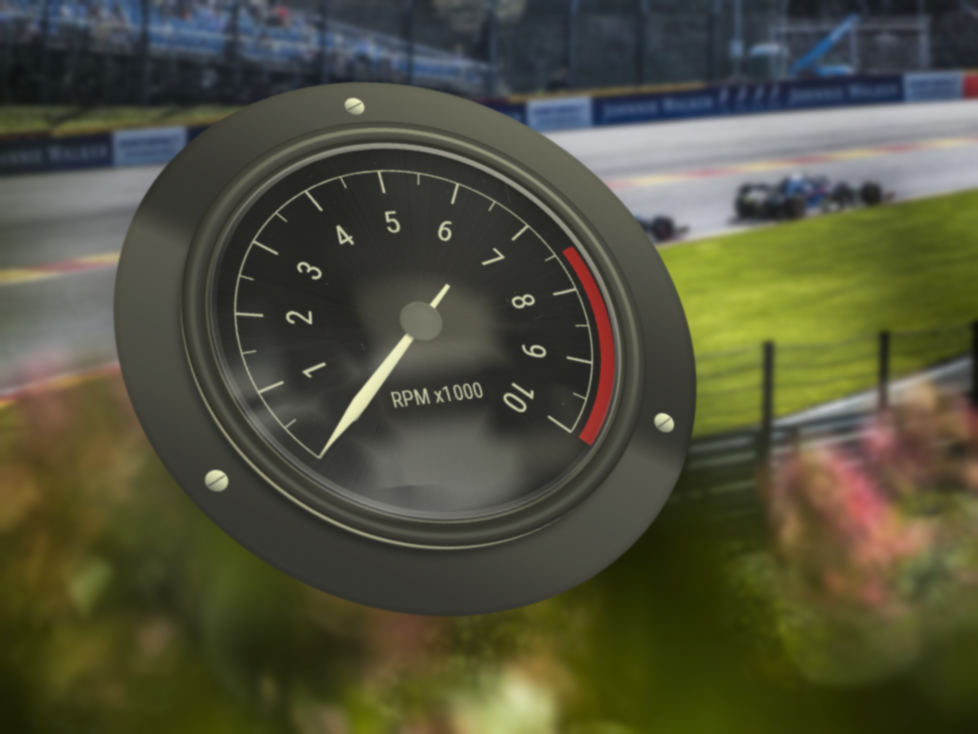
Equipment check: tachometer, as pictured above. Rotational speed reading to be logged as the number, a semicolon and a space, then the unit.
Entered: 0; rpm
